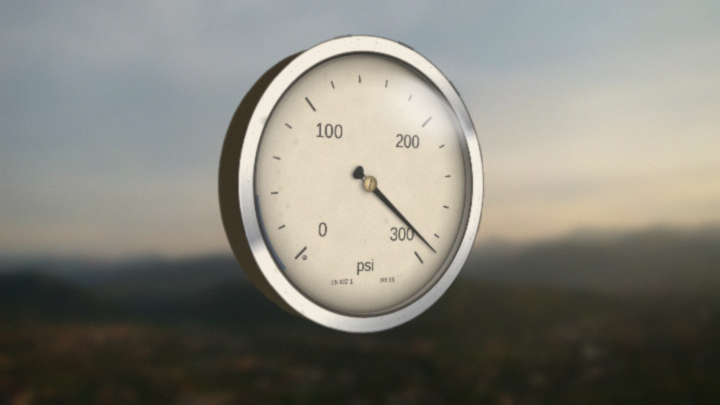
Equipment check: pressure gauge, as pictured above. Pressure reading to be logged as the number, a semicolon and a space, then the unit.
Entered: 290; psi
